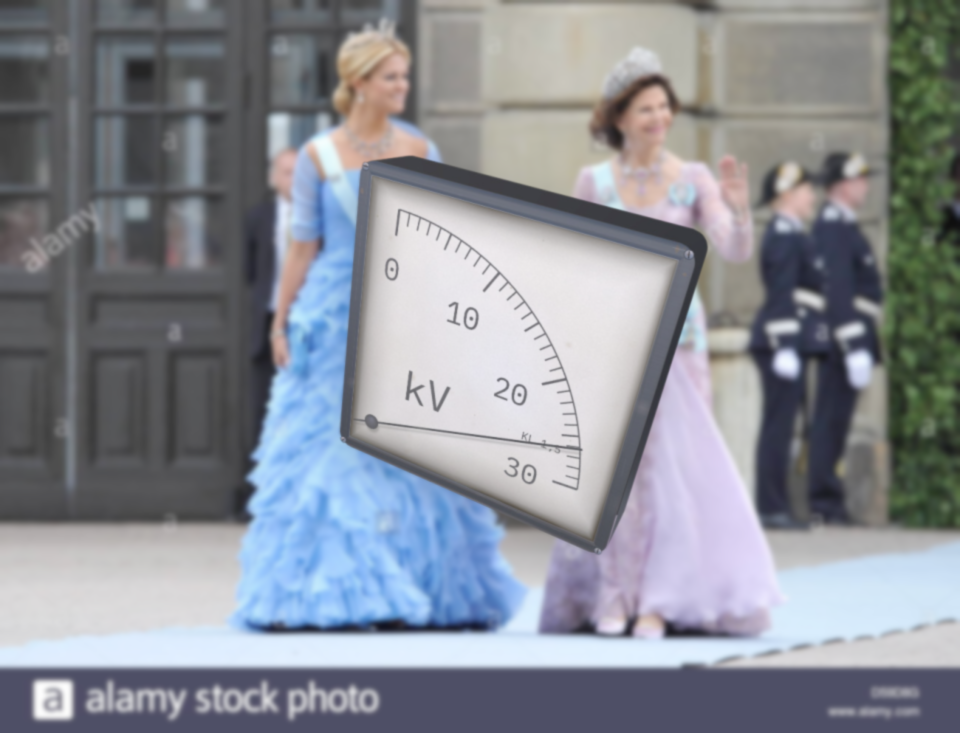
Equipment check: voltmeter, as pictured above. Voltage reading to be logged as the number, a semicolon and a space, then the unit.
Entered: 26; kV
